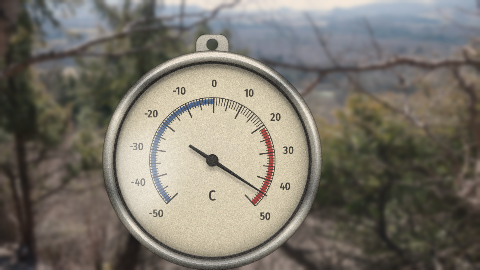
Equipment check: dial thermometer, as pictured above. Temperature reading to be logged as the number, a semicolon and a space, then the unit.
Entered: 45; °C
